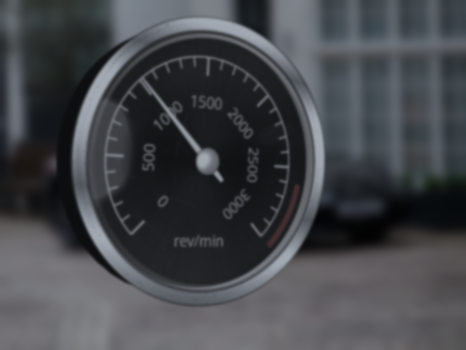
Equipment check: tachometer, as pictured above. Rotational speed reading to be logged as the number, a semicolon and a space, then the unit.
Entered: 1000; rpm
